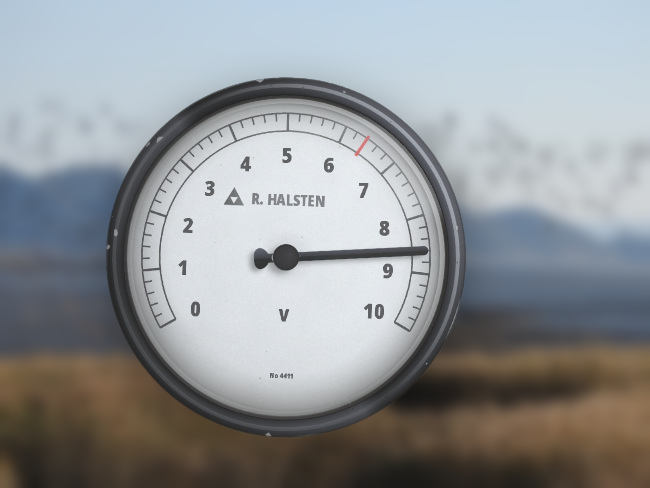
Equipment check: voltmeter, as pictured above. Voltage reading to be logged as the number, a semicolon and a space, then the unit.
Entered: 8.6; V
